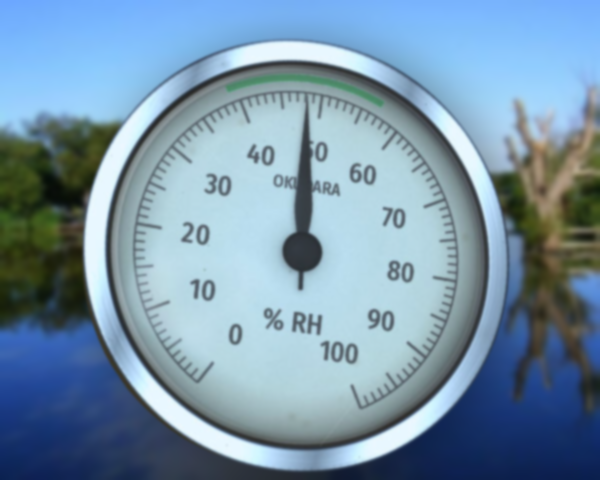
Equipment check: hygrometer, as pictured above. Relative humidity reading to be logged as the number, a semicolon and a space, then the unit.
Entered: 48; %
